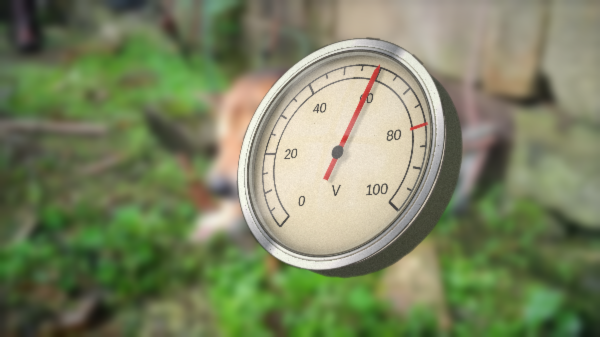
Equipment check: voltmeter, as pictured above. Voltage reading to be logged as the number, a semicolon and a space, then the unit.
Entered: 60; V
